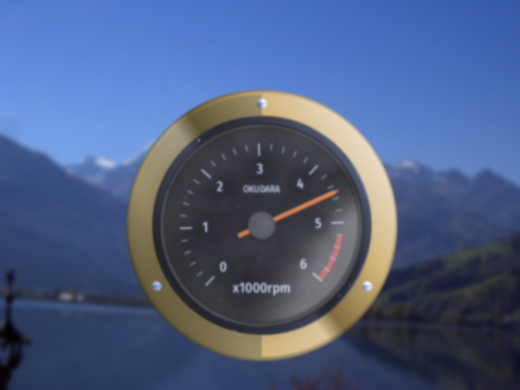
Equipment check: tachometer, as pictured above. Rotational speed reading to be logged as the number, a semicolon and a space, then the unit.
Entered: 4500; rpm
